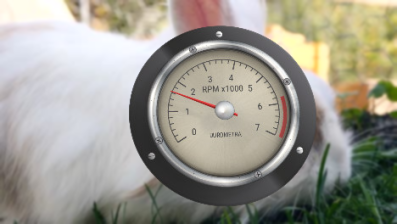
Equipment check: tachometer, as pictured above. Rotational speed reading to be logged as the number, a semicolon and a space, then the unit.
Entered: 1600; rpm
